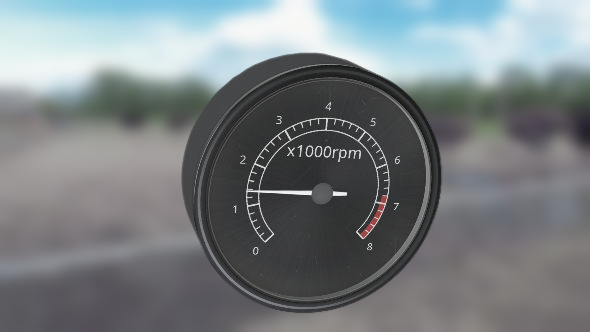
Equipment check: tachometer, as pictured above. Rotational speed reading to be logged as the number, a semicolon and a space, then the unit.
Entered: 1400; rpm
